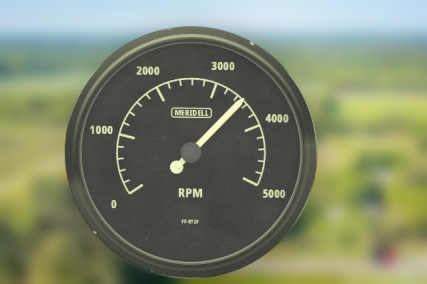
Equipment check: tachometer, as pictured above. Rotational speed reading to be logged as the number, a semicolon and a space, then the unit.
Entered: 3500; rpm
